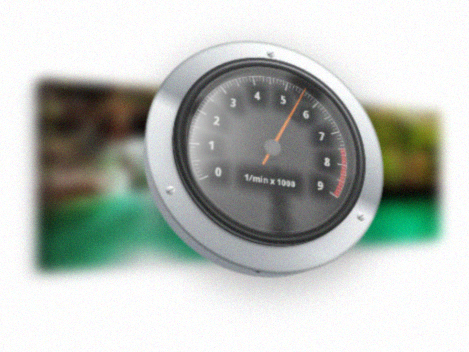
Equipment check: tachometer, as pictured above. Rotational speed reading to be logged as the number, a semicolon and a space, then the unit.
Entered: 5500; rpm
